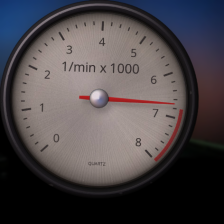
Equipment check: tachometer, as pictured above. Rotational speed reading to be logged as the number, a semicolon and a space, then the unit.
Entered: 6700; rpm
